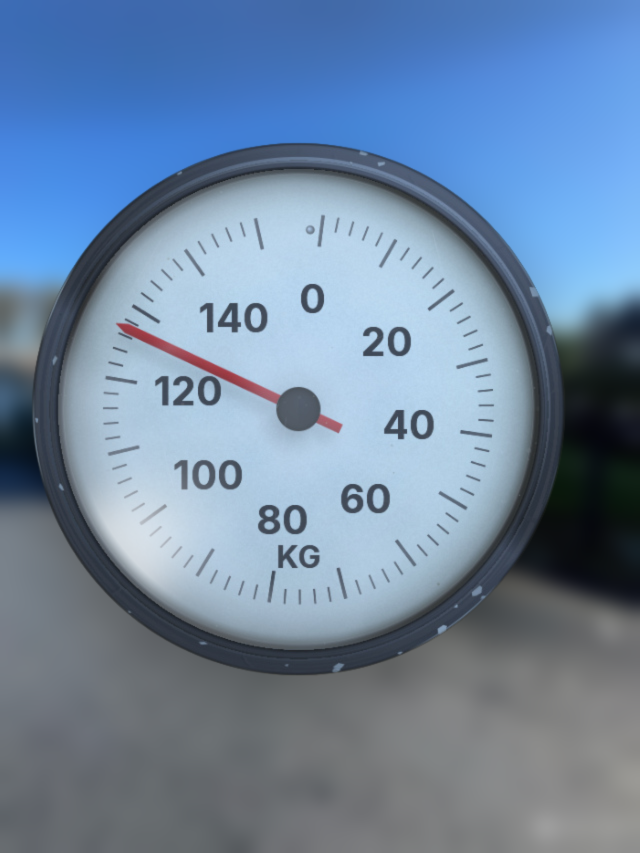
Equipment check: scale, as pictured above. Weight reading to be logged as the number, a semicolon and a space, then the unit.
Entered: 127; kg
